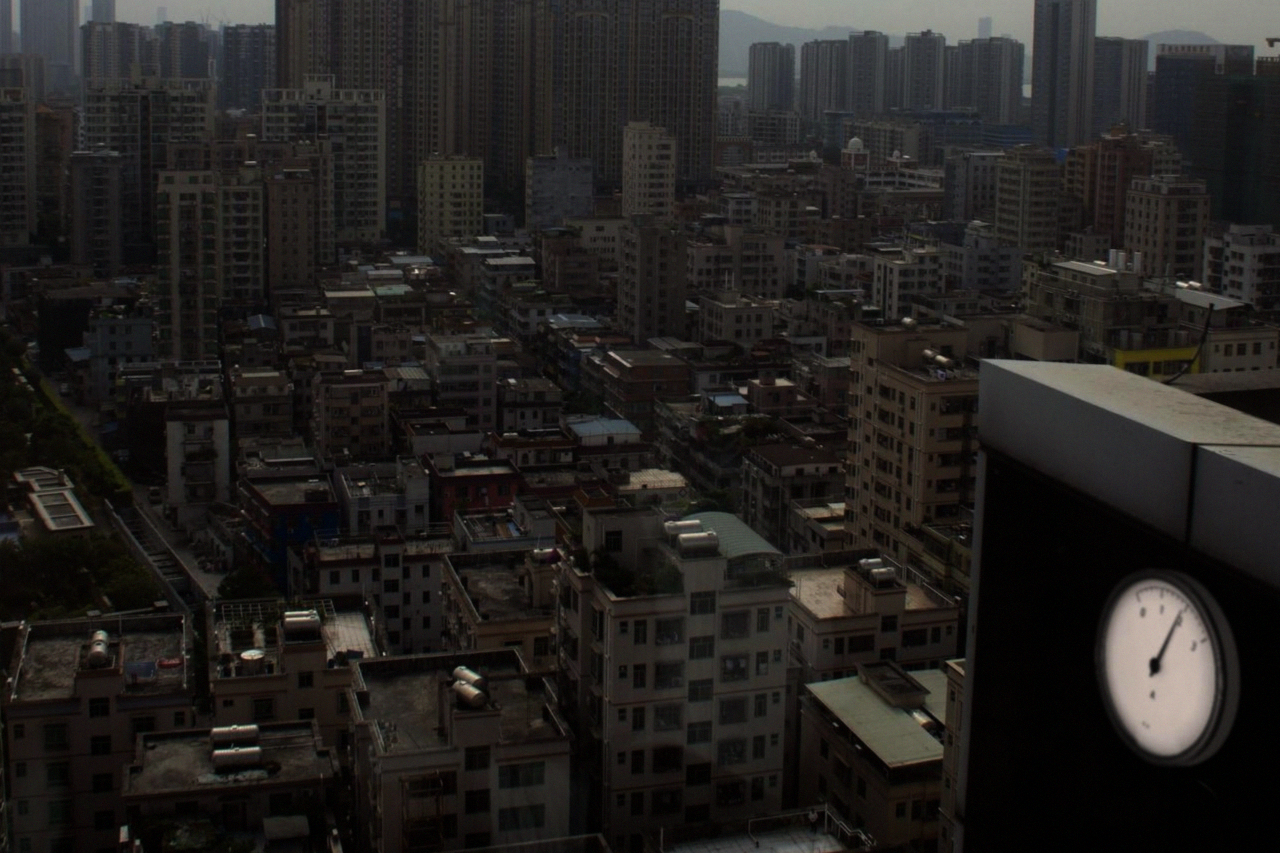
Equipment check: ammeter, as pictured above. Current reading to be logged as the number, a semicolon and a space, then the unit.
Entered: 2; A
